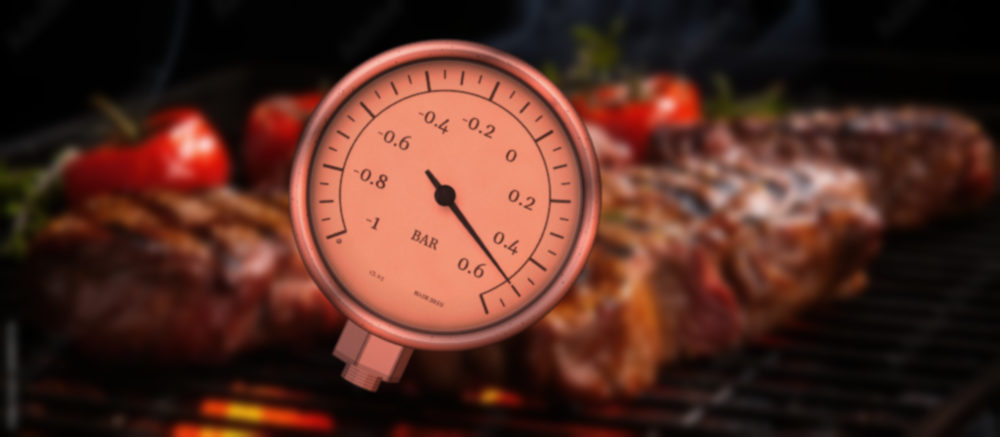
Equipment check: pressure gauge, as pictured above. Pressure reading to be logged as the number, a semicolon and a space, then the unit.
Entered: 0.5; bar
